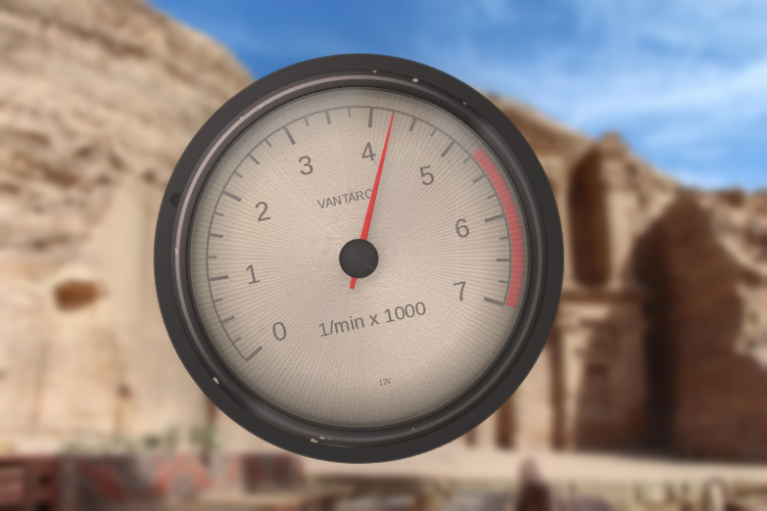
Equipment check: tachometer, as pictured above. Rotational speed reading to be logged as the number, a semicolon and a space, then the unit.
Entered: 4250; rpm
